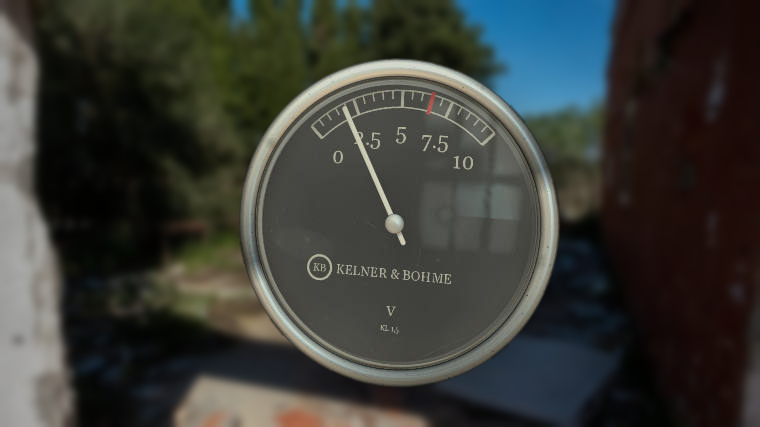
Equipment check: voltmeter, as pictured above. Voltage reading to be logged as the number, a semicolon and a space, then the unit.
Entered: 2; V
